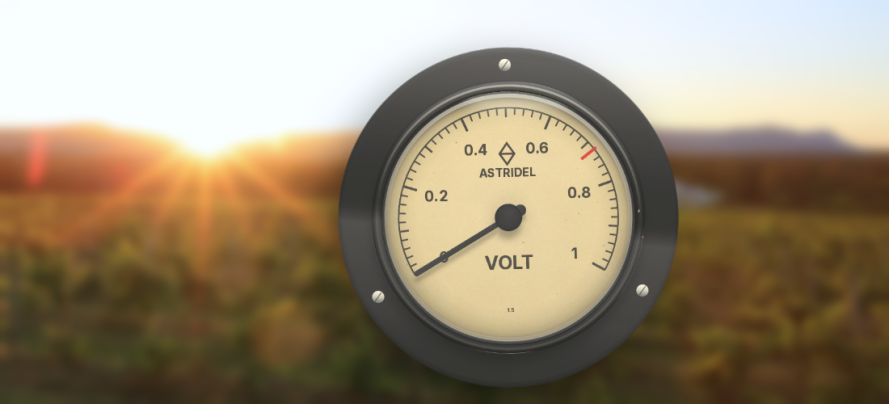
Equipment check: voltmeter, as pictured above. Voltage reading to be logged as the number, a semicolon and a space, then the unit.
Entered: 0; V
